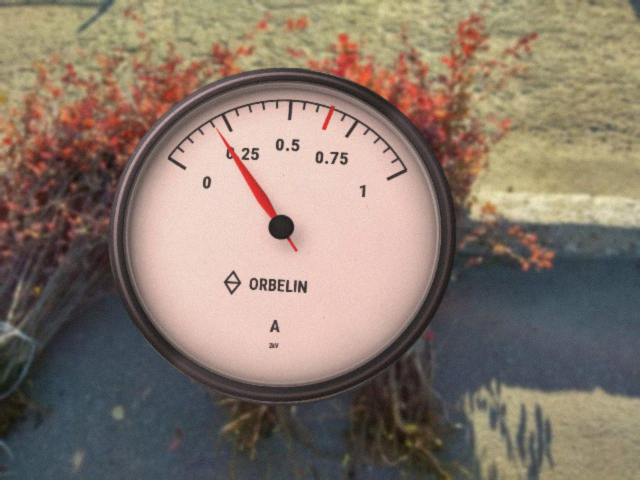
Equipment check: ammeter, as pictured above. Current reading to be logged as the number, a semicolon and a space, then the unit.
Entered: 0.2; A
